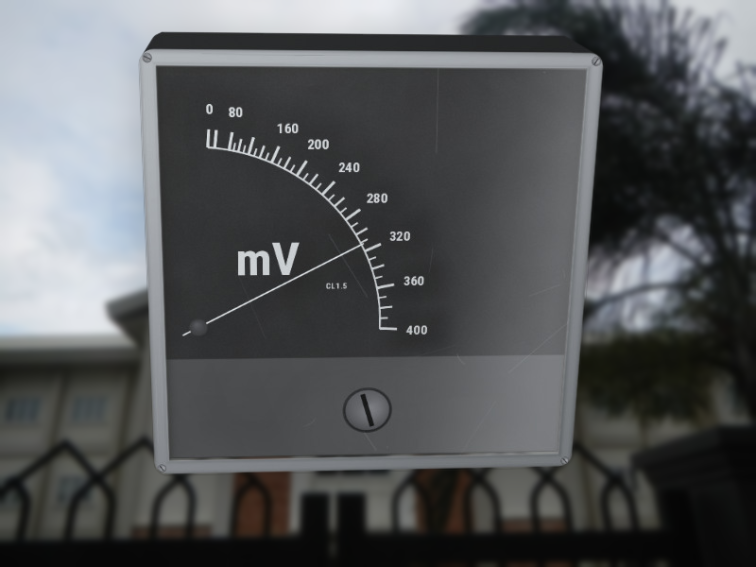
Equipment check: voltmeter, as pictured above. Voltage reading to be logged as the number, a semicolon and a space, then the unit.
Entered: 310; mV
